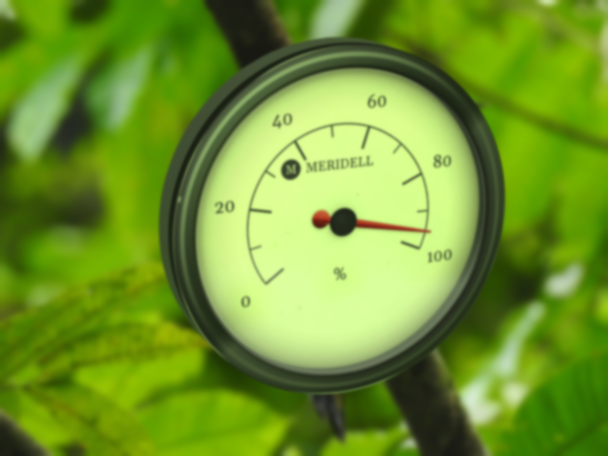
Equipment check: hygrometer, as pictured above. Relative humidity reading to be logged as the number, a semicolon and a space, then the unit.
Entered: 95; %
